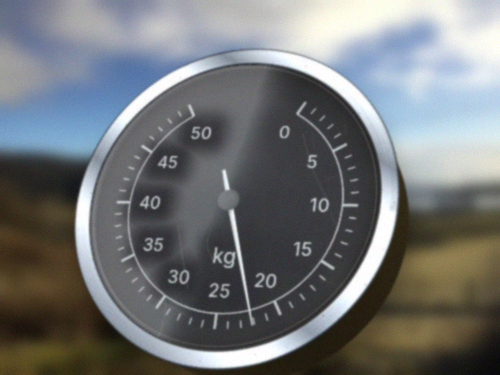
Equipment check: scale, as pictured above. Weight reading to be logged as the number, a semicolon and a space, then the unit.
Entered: 22; kg
